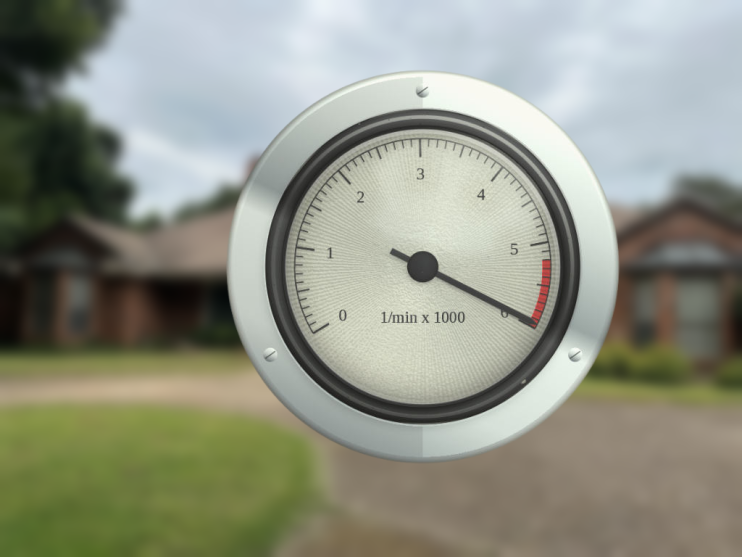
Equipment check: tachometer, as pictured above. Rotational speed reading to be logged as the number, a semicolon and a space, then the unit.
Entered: 5950; rpm
